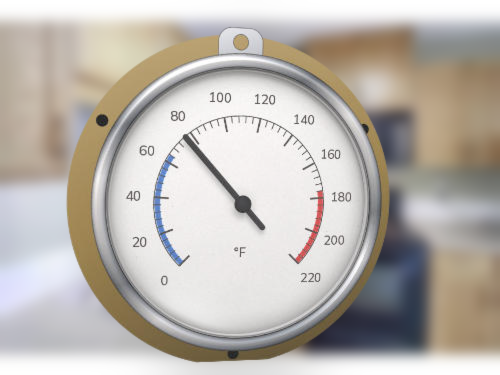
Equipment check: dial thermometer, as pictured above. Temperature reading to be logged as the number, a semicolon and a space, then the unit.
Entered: 76; °F
